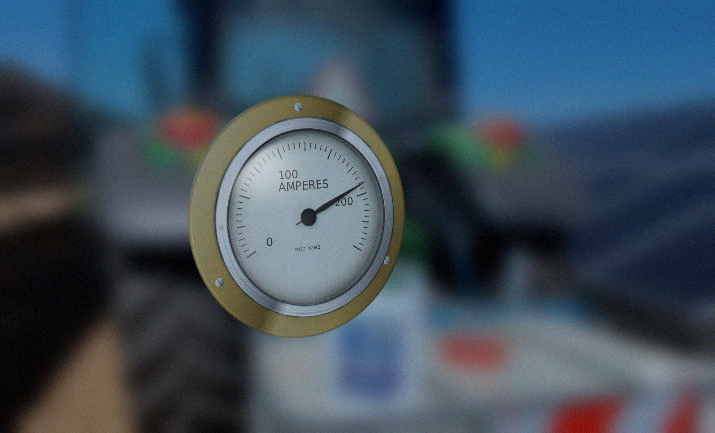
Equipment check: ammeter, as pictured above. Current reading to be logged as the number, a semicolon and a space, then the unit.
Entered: 190; A
